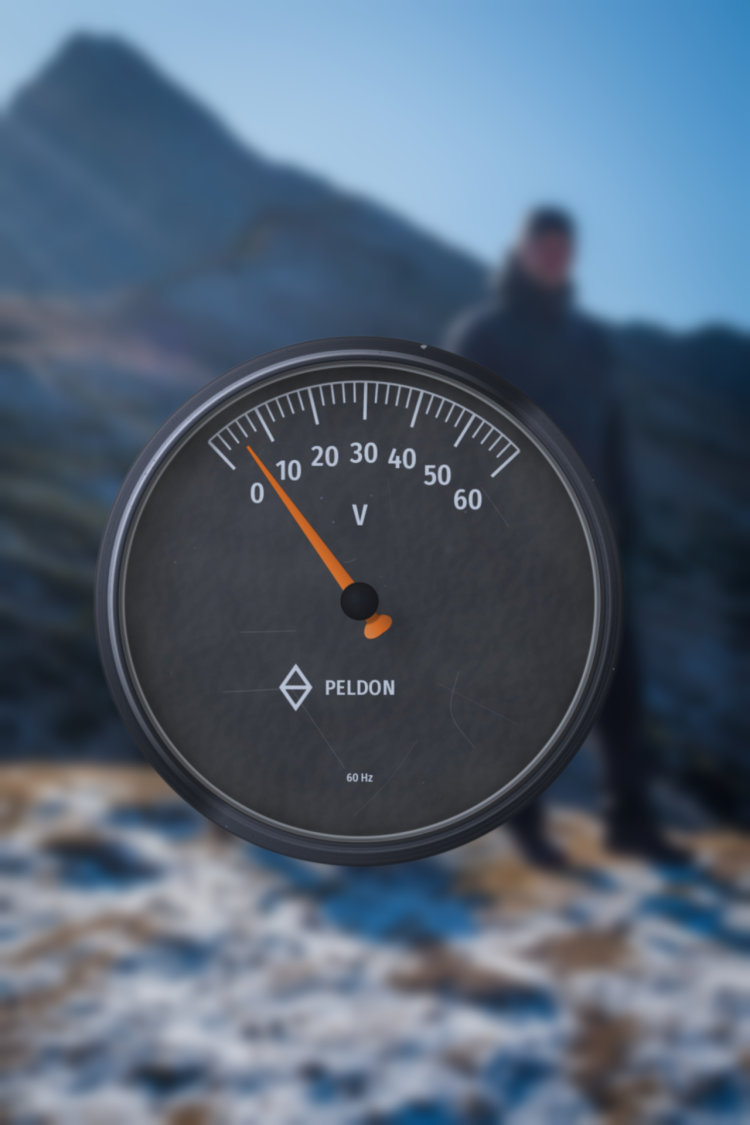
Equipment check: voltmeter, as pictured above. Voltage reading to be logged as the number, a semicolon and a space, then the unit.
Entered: 5; V
